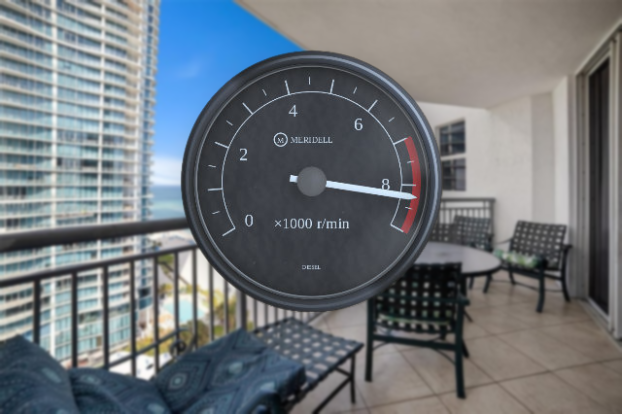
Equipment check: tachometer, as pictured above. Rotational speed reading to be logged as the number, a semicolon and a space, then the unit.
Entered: 8250; rpm
